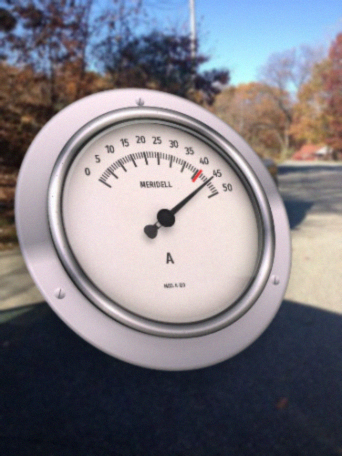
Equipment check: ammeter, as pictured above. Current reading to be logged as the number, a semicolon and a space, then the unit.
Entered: 45; A
